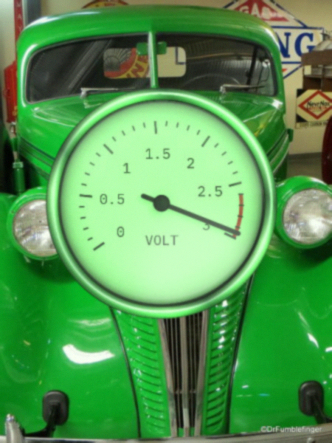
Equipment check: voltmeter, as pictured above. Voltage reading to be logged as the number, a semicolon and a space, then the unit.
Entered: 2.95; V
